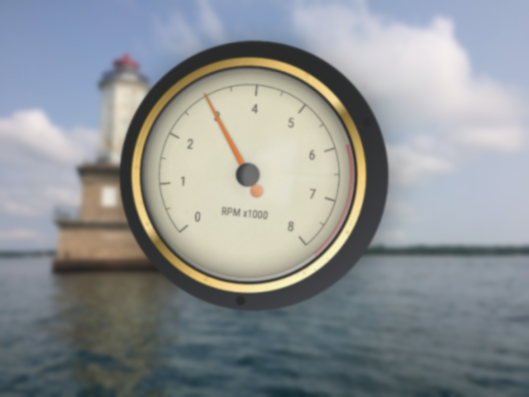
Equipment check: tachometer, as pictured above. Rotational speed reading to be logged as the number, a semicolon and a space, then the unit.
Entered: 3000; rpm
